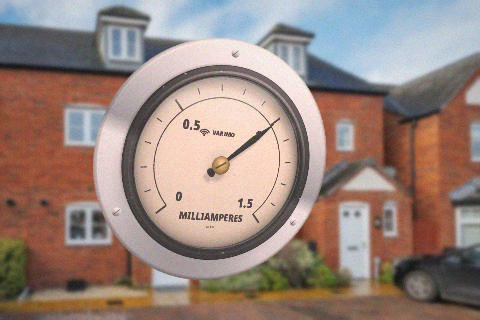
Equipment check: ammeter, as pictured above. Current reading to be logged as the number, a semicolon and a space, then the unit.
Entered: 1; mA
